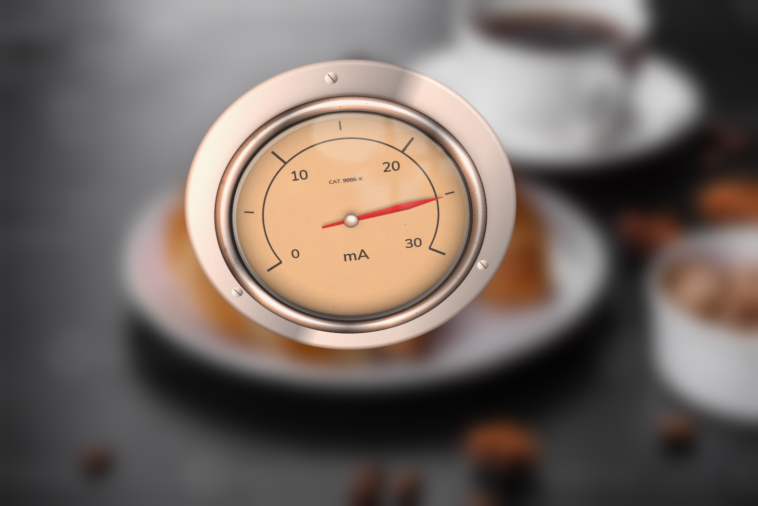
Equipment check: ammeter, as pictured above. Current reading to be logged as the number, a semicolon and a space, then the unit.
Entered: 25; mA
